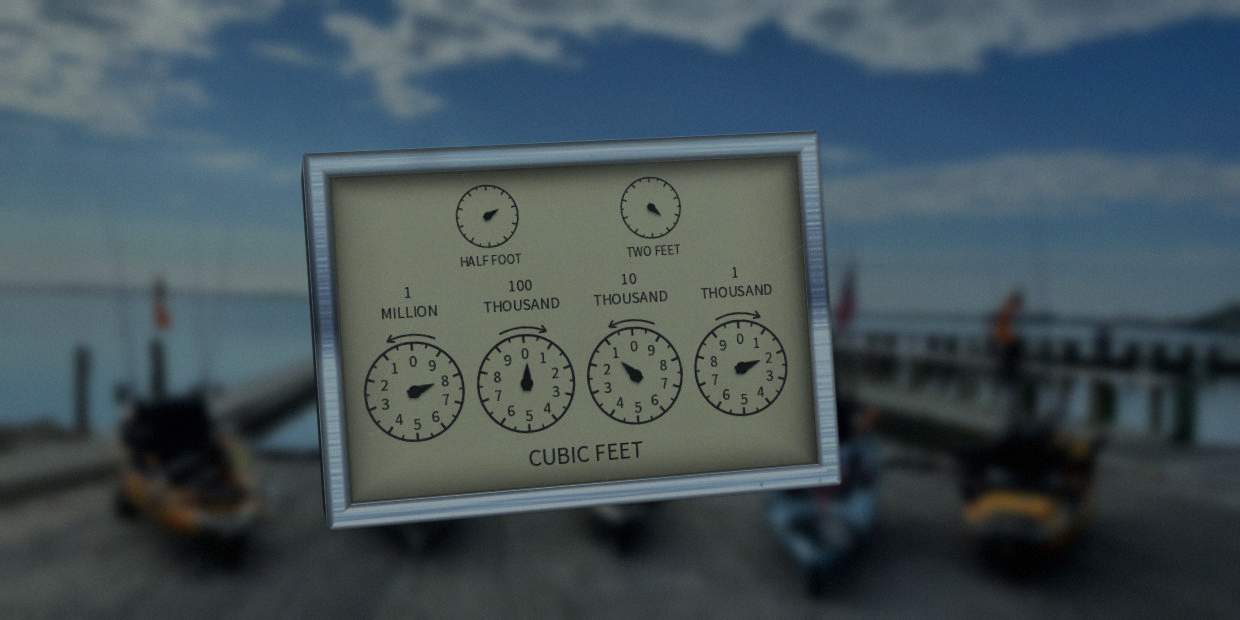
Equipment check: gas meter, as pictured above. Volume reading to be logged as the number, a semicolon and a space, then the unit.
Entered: 801200; ft³
